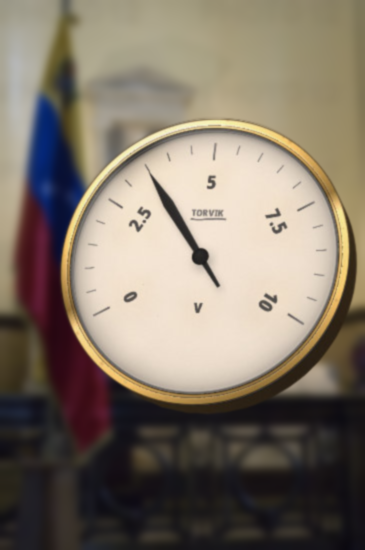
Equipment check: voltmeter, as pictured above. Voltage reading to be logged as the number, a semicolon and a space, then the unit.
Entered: 3.5; V
